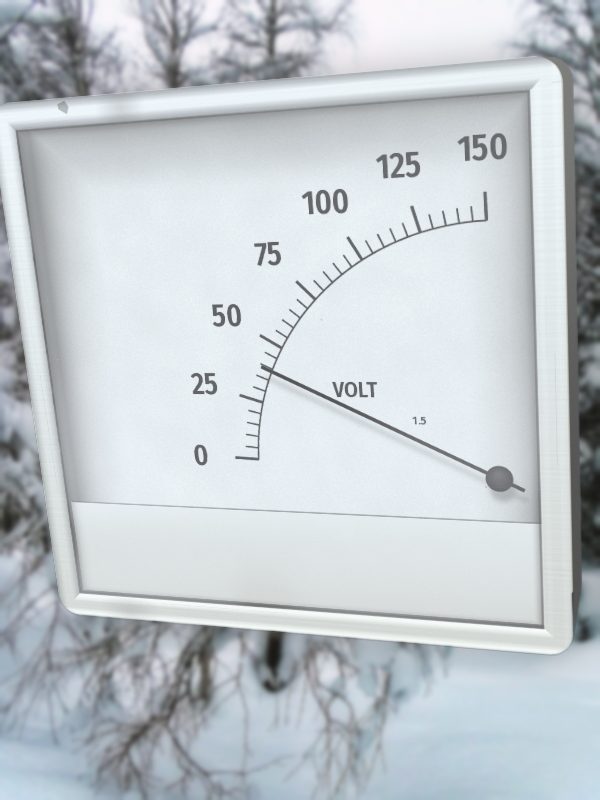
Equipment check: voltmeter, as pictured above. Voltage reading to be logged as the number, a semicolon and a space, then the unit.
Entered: 40; V
